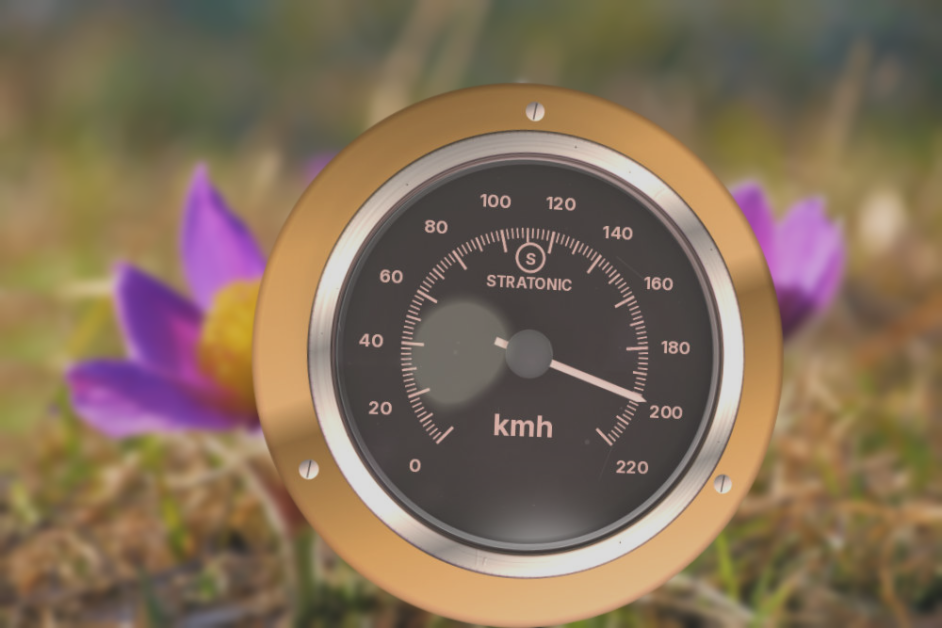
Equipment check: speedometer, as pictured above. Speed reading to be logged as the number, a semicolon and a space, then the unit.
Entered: 200; km/h
